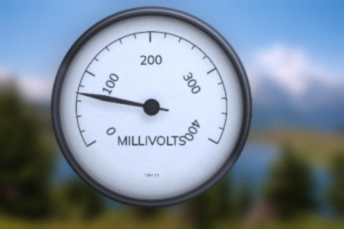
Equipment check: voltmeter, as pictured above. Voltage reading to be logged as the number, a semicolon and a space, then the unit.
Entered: 70; mV
